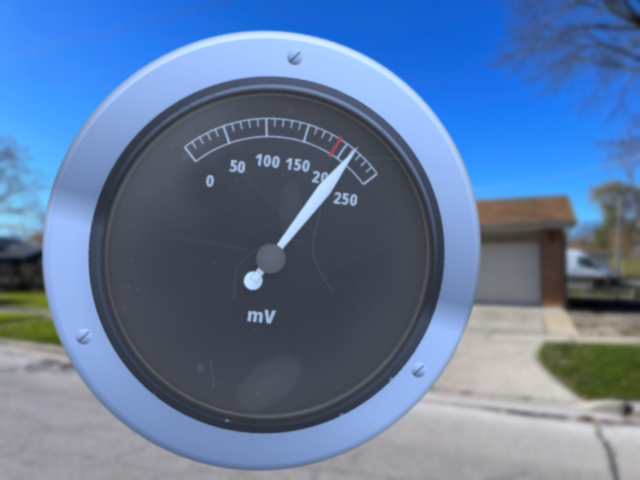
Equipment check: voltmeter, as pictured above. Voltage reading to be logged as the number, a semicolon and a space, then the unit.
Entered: 210; mV
